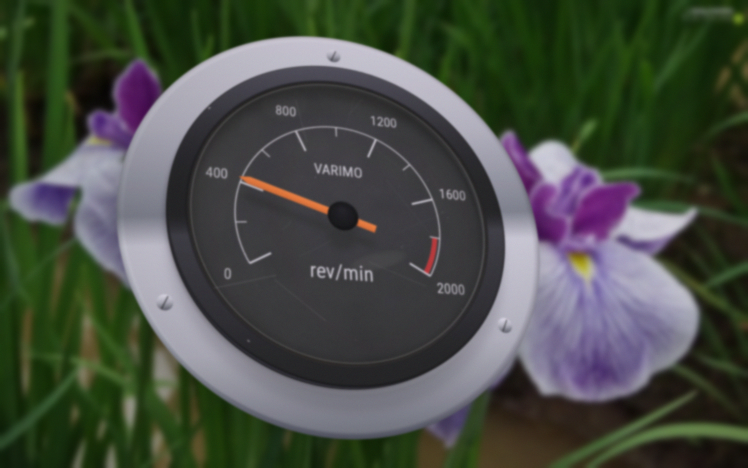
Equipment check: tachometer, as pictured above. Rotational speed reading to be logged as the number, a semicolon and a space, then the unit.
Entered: 400; rpm
